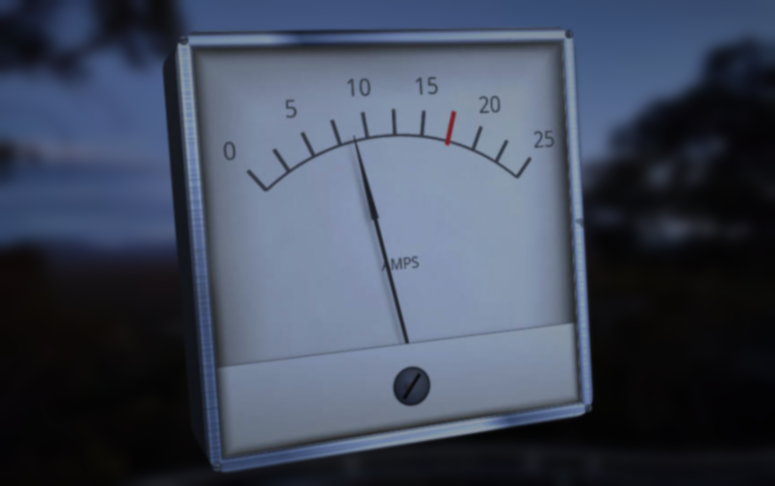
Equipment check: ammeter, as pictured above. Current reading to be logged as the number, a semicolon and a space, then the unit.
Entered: 8.75; A
